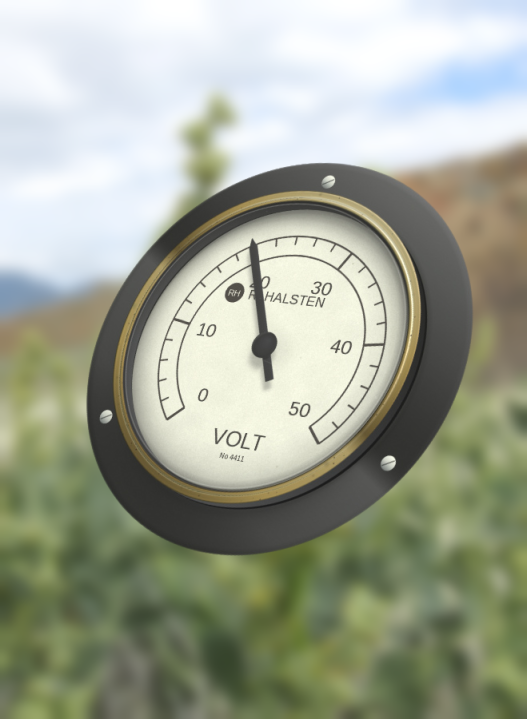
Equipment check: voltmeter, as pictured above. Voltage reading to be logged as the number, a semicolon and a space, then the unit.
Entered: 20; V
